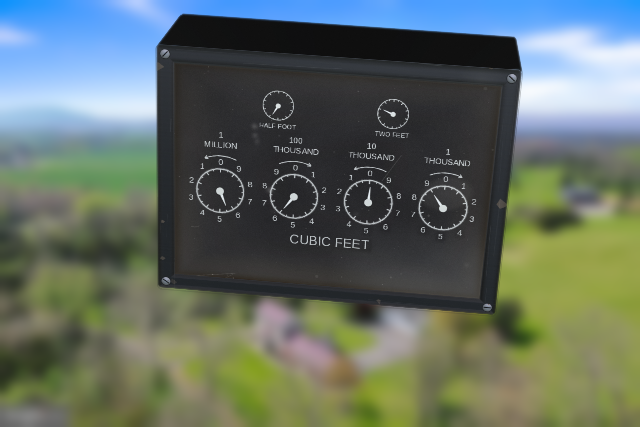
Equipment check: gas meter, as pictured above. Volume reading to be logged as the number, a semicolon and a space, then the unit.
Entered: 559900; ft³
